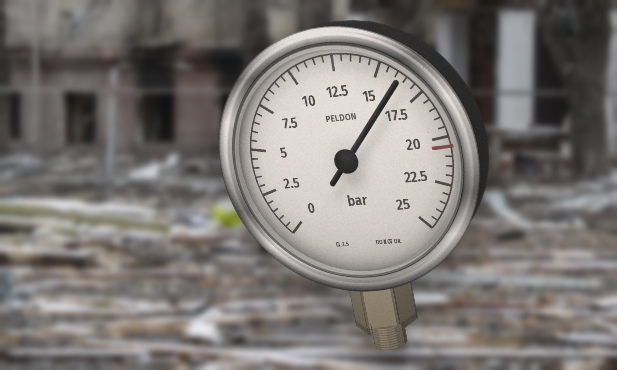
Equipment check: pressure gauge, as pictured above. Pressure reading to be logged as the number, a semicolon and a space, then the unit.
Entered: 16.25; bar
